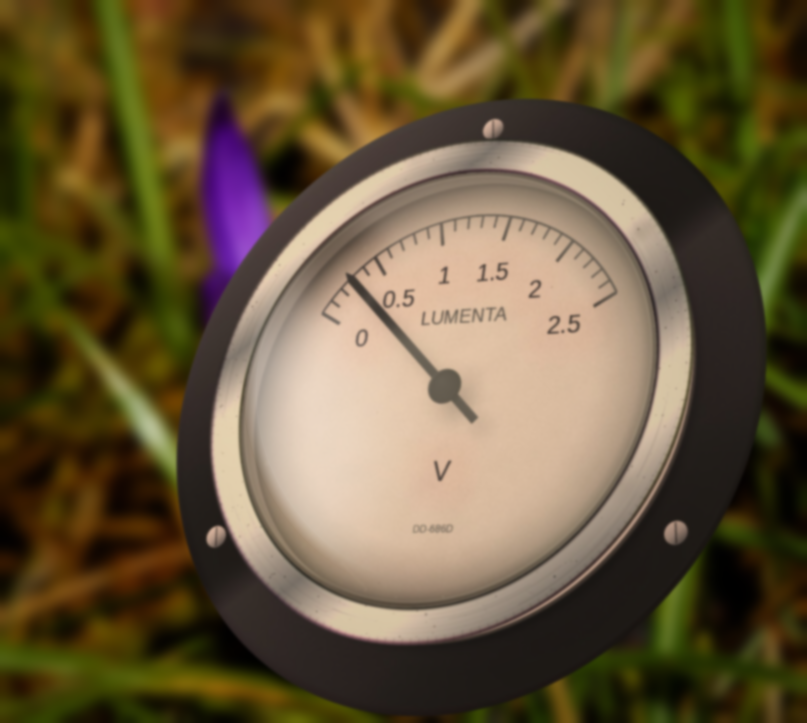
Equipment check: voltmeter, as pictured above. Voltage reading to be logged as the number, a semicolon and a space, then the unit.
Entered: 0.3; V
